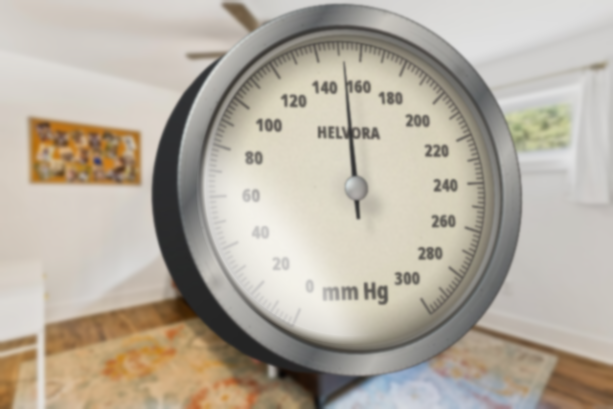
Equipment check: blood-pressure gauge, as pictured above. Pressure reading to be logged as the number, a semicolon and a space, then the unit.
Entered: 150; mmHg
